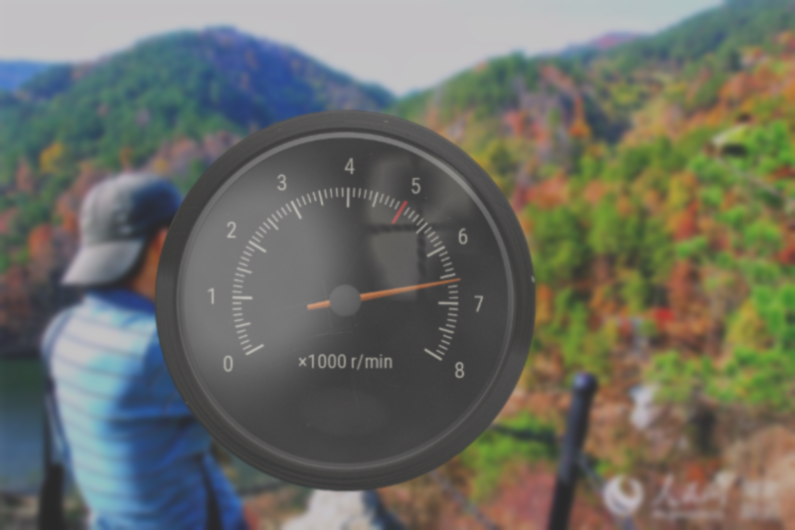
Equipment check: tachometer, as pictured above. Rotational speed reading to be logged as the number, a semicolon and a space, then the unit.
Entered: 6600; rpm
